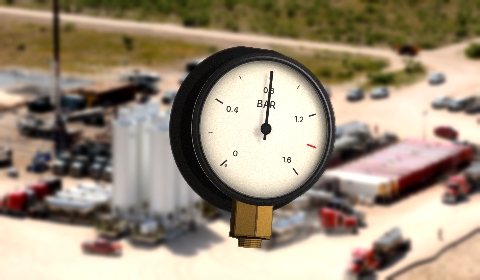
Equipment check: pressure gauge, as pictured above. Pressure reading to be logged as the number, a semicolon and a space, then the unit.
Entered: 0.8; bar
